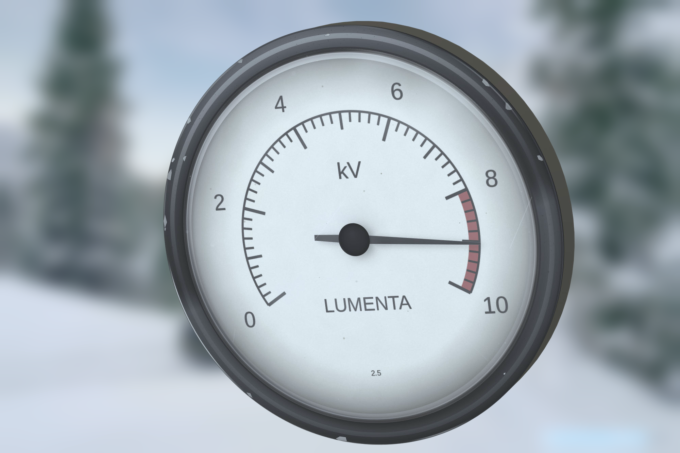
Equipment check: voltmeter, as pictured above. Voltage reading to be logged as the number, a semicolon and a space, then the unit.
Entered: 9; kV
